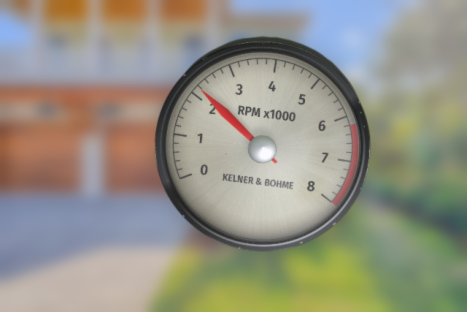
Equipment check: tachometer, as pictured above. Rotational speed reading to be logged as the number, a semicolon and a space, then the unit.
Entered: 2200; rpm
